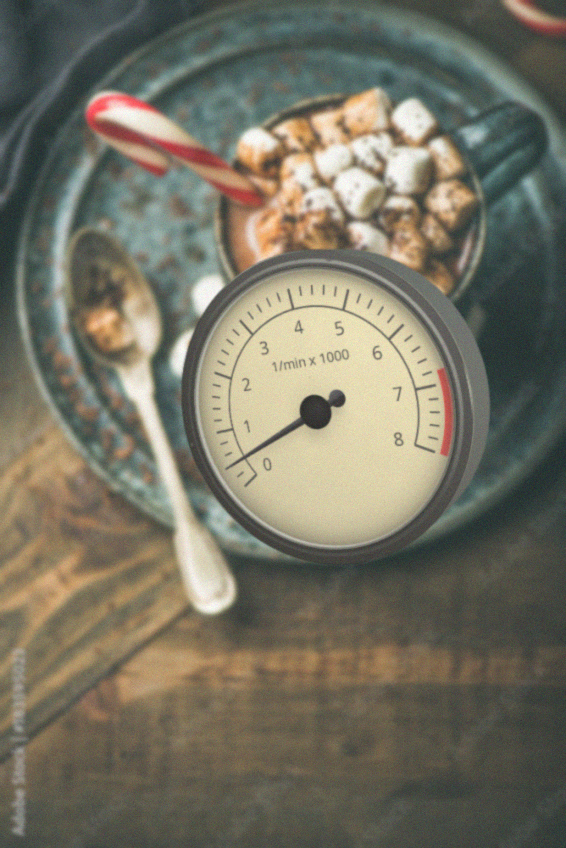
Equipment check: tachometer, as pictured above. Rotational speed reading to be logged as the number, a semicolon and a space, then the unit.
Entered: 400; rpm
